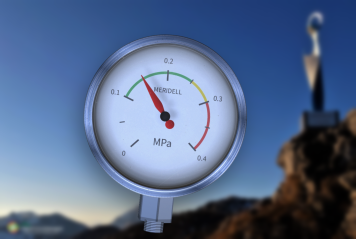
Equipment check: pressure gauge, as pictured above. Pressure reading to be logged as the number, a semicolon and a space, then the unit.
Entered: 0.15; MPa
